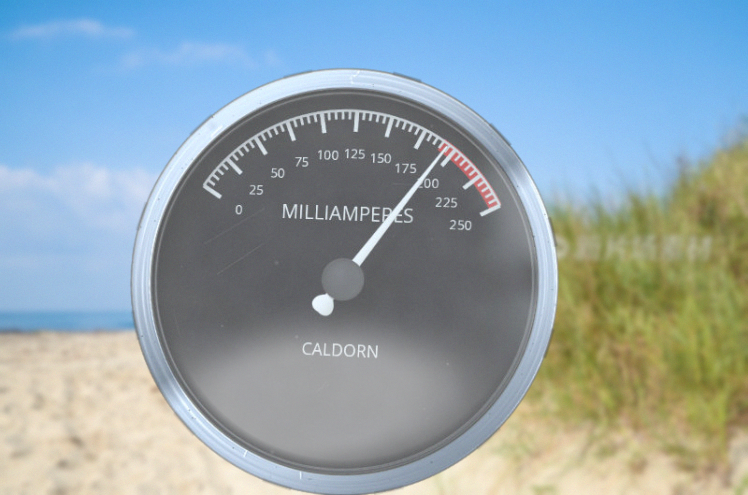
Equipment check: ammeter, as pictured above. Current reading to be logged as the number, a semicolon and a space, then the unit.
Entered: 195; mA
